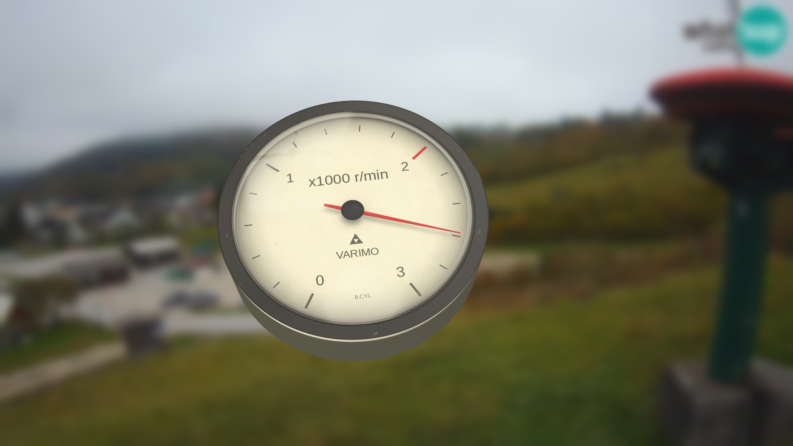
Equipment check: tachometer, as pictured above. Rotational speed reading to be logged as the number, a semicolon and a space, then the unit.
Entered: 2600; rpm
